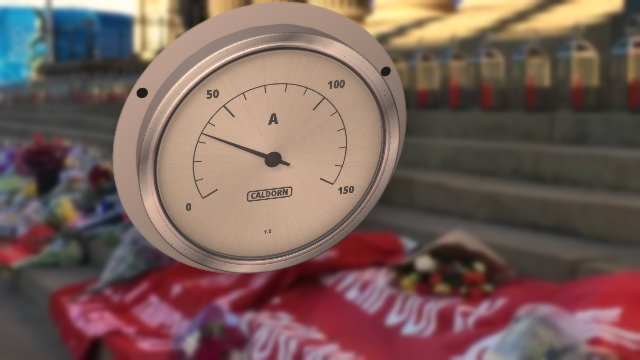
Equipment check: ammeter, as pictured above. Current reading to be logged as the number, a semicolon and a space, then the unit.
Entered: 35; A
